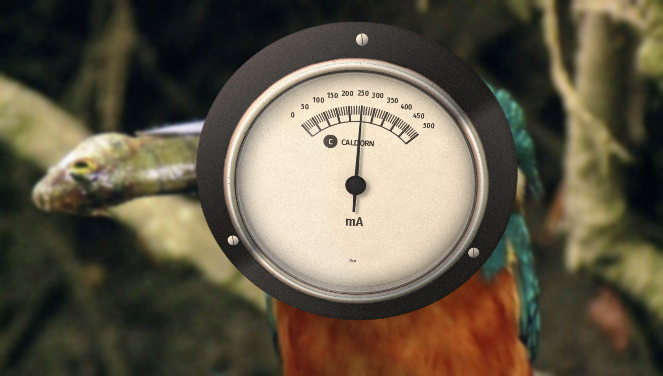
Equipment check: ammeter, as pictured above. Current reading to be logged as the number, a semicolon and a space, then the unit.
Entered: 250; mA
